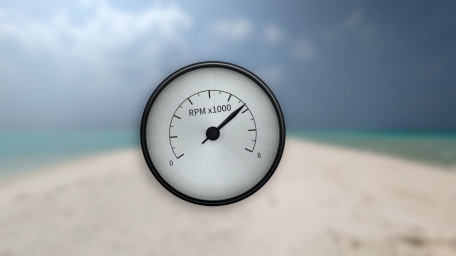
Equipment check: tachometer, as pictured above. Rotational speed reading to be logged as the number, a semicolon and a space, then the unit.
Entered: 5750; rpm
